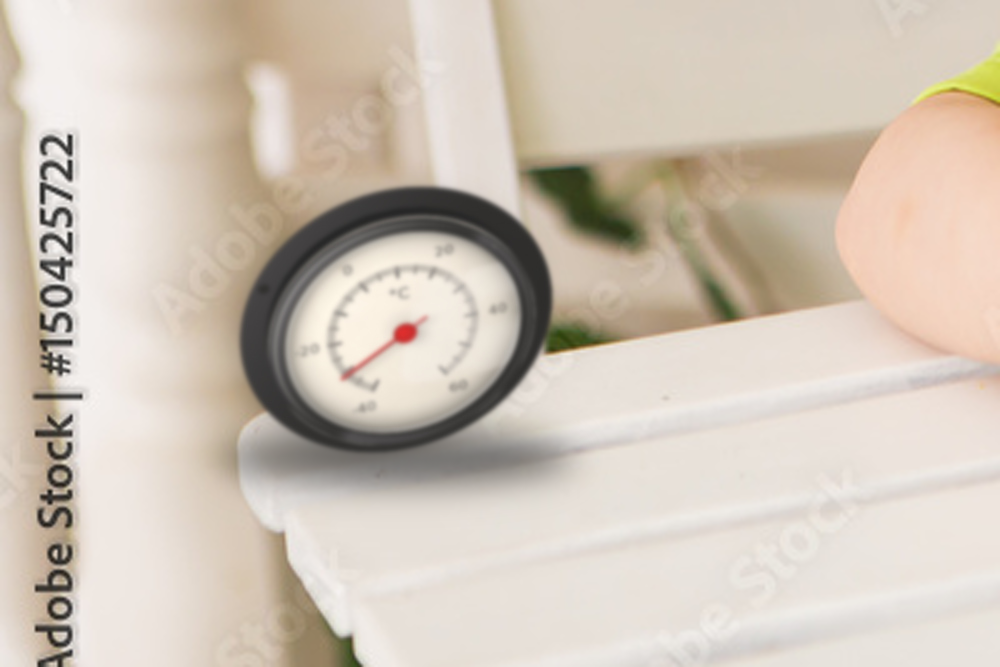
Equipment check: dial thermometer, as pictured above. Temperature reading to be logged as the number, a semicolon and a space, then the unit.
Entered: -30; °C
